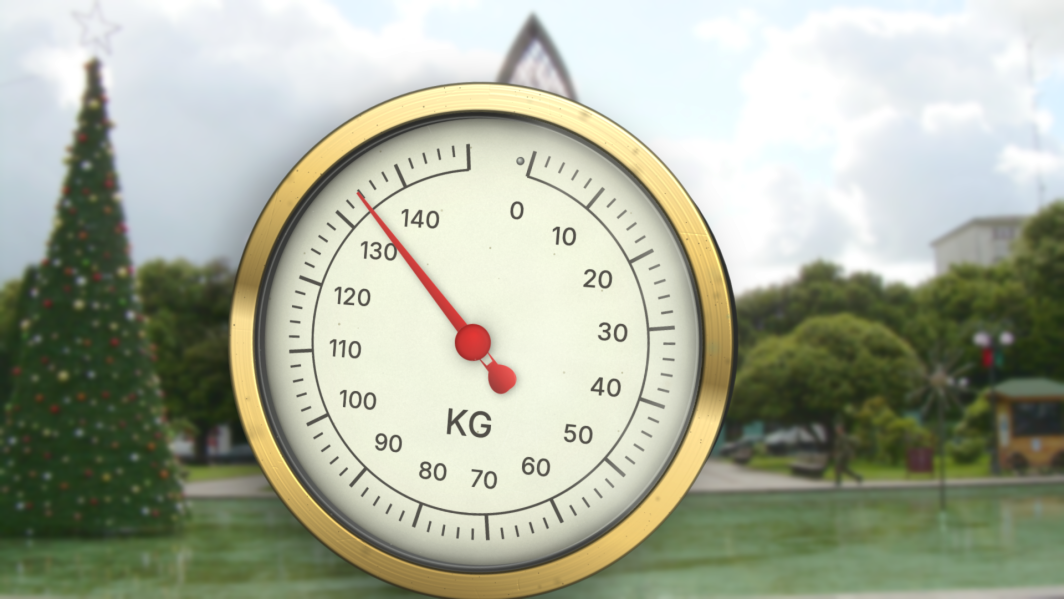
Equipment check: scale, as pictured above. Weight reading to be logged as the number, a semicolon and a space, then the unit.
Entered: 134; kg
